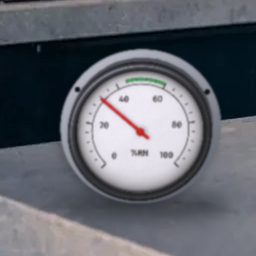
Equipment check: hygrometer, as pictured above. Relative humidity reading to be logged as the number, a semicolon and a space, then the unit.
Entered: 32; %
